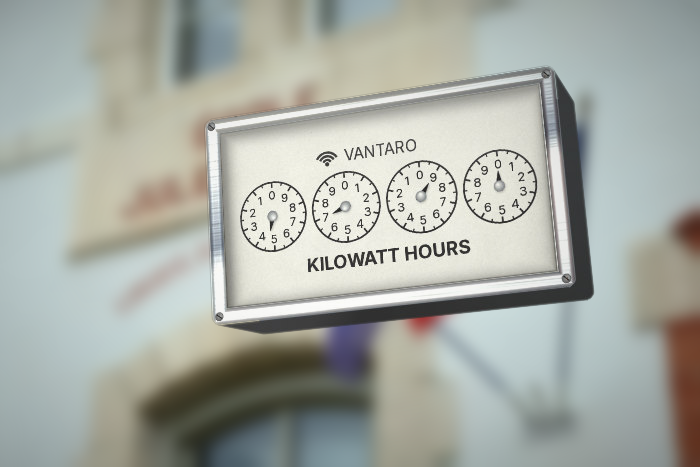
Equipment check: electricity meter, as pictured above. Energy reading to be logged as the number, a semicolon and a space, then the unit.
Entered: 4690; kWh
